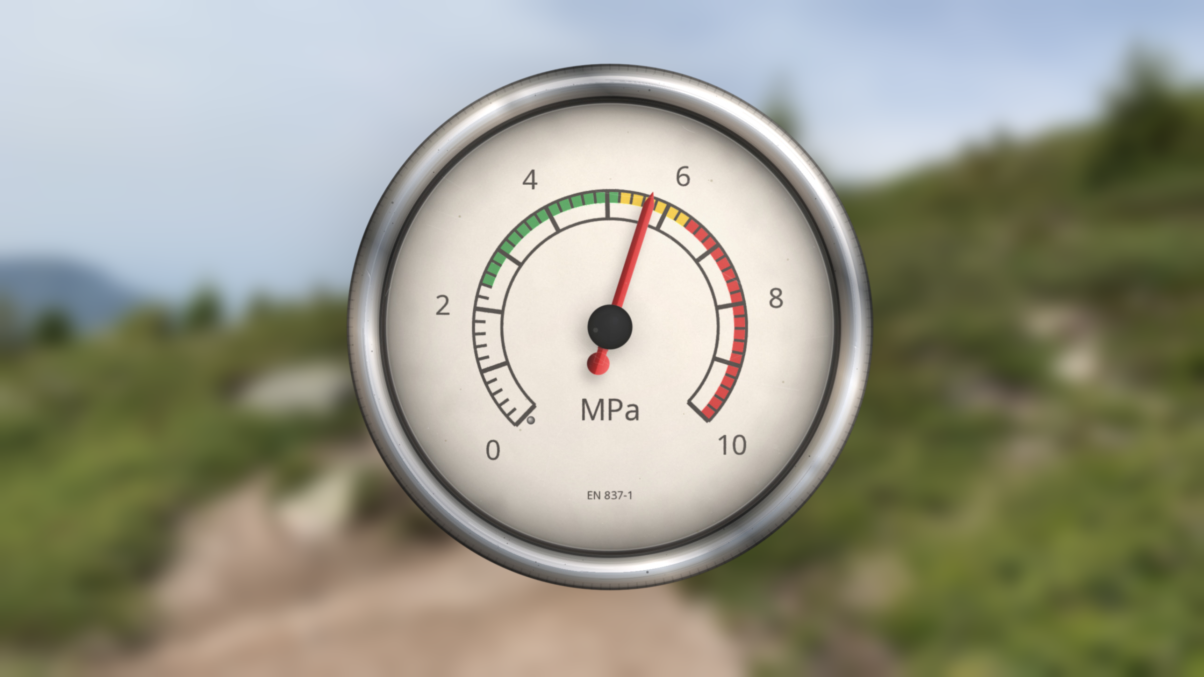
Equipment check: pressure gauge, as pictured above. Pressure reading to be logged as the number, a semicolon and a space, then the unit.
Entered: 5.7; MPa
